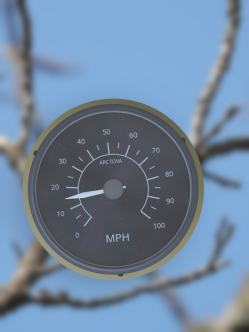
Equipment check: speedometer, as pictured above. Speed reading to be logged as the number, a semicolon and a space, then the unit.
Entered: 15; mph
